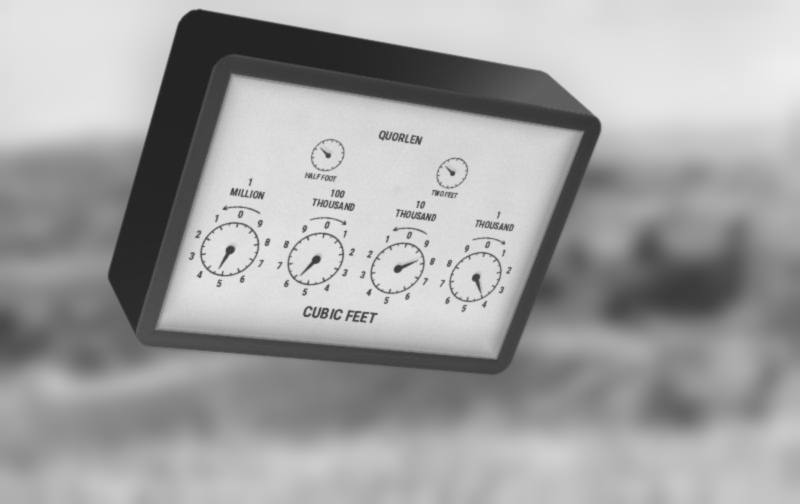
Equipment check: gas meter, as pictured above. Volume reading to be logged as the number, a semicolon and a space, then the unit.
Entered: 458400; ft³
